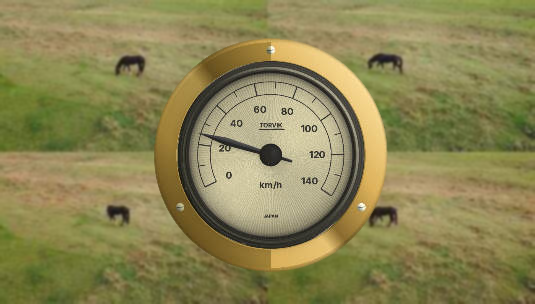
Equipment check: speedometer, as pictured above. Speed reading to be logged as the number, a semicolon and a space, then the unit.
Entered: 25; km/h
